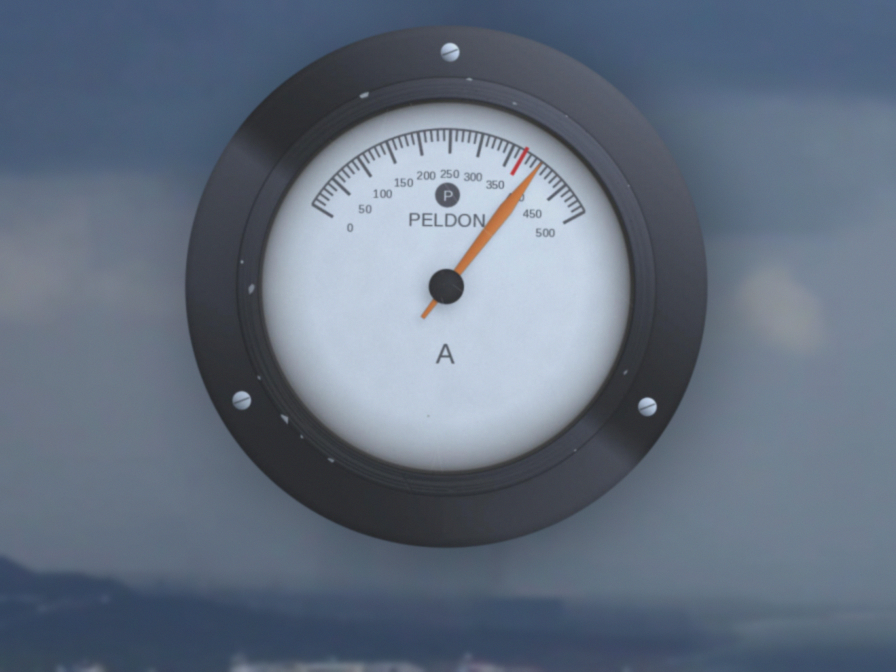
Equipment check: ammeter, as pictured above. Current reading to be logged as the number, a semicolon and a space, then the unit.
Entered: 400; A
